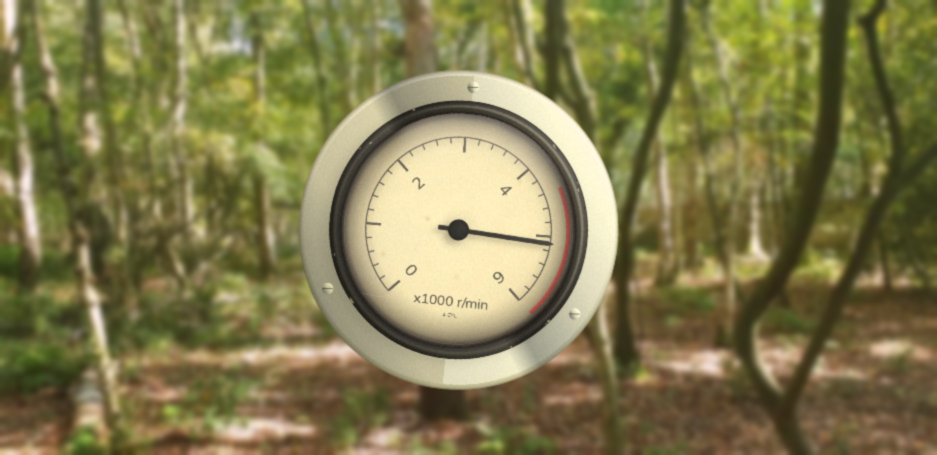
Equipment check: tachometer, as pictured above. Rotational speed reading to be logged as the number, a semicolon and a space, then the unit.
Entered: 5100; rpm
